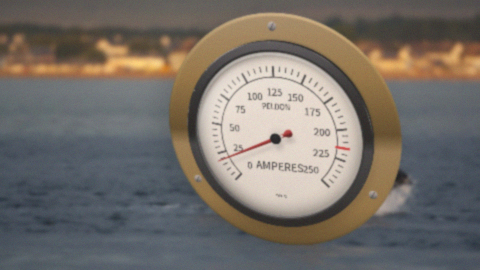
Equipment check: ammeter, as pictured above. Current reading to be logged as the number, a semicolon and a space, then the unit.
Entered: 20; A
